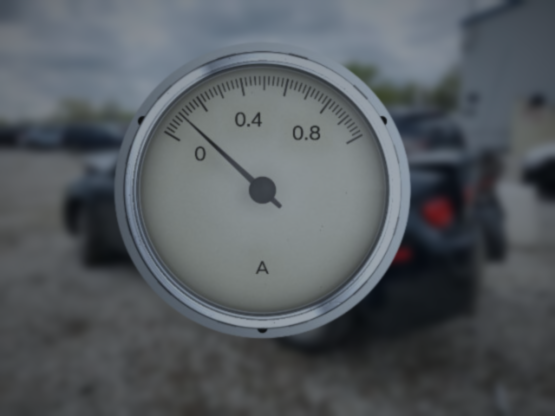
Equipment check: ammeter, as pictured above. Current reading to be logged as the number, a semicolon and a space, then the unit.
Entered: 0.1; A
